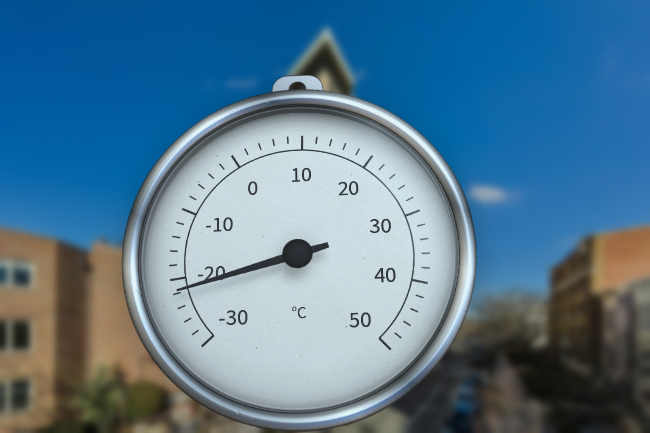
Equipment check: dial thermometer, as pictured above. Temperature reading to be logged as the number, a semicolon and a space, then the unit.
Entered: -22; °C
